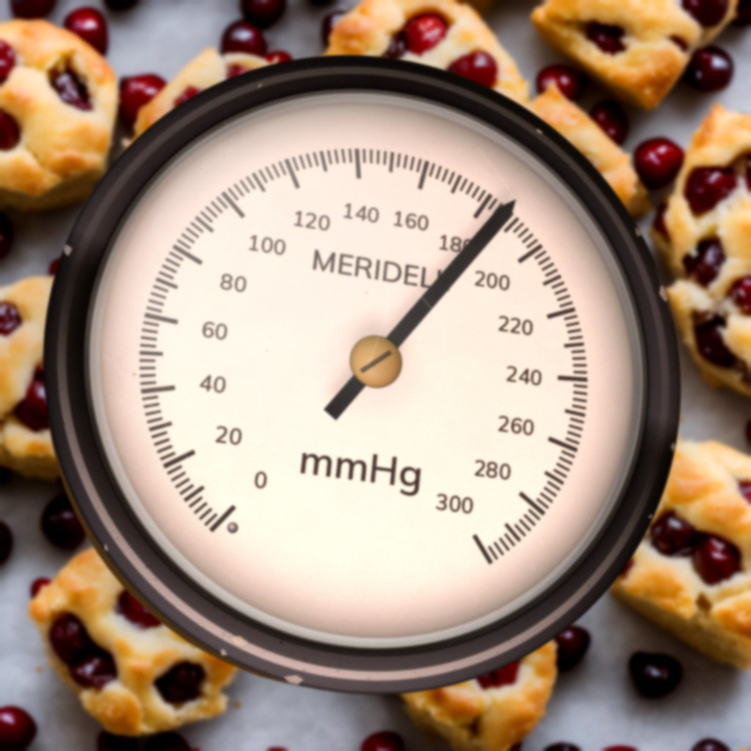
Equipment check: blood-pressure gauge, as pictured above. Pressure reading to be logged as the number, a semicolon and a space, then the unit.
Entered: 186; mmHg
